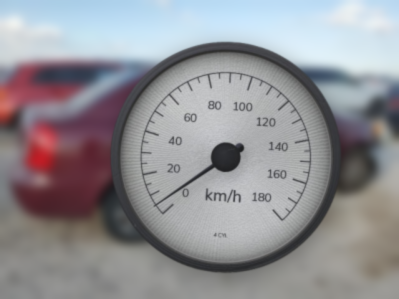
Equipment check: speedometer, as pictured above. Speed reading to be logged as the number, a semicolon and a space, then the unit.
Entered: 5; km/h
